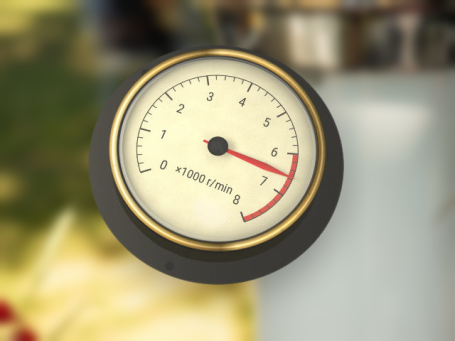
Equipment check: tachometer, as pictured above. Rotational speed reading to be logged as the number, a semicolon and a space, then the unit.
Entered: 6600; rpm
